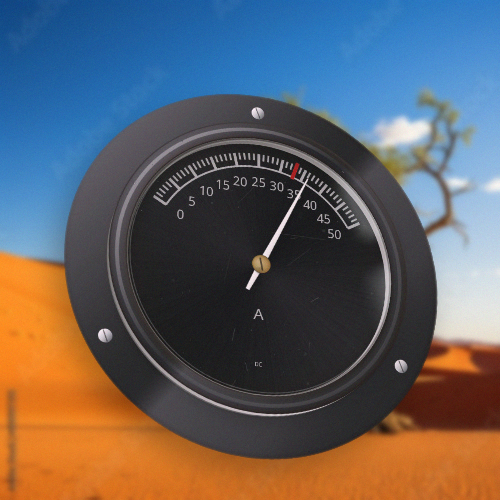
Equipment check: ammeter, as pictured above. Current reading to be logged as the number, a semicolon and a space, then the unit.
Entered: 36; A
